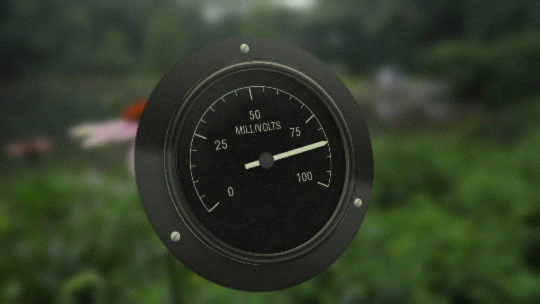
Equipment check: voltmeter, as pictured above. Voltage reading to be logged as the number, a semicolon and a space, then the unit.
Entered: 85; mV
